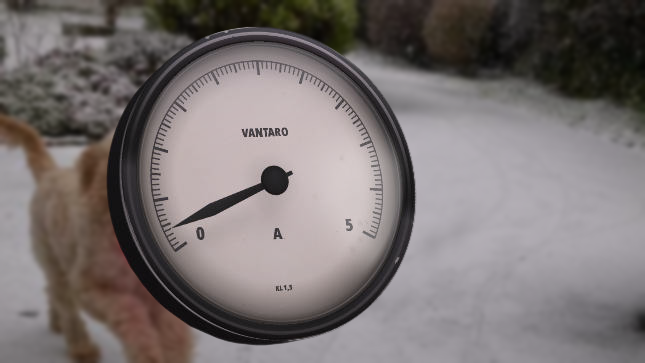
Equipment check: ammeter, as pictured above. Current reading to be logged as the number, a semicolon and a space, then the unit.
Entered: 0.2; A
